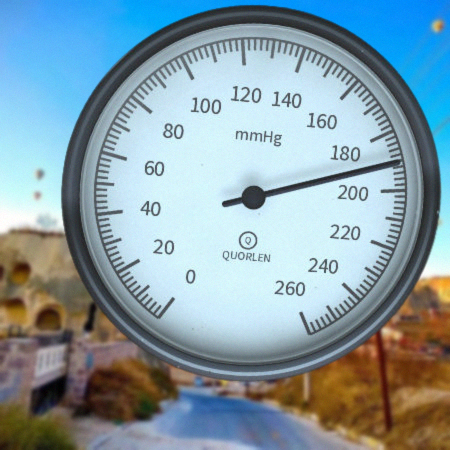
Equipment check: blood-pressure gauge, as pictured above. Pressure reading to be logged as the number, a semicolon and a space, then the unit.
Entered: 190; mmHg
